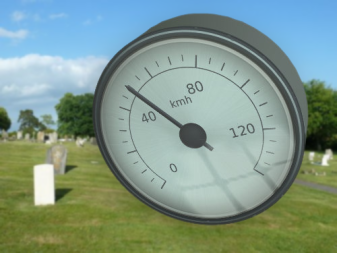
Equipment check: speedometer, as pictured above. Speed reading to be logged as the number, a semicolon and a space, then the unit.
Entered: 50; km/h
